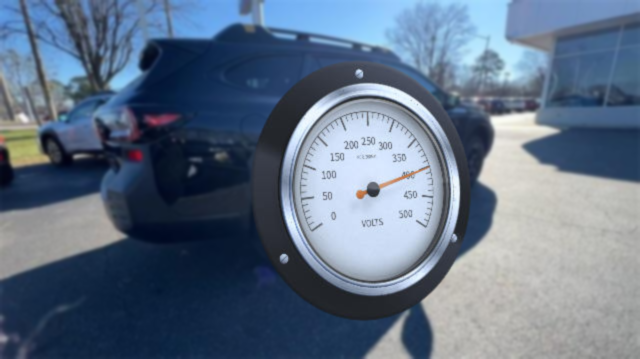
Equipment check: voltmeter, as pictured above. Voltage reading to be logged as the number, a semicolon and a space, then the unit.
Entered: 400; V
